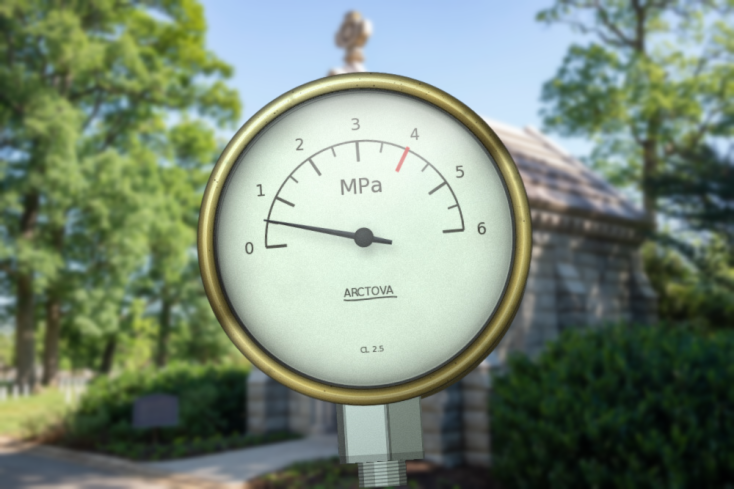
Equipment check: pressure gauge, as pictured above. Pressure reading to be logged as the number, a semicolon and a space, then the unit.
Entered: 0.5; MPa
